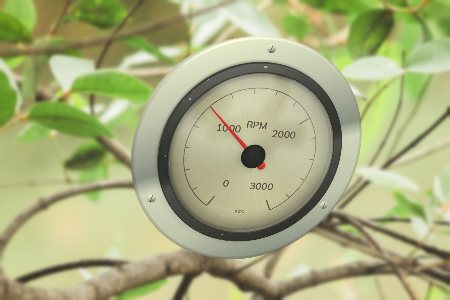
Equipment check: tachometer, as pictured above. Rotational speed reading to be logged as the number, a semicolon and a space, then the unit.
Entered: 1000; rpm
